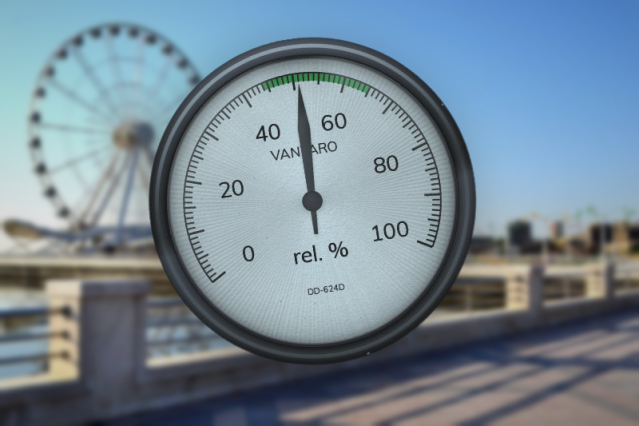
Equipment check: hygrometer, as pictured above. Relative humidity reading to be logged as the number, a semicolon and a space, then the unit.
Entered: 51; %
